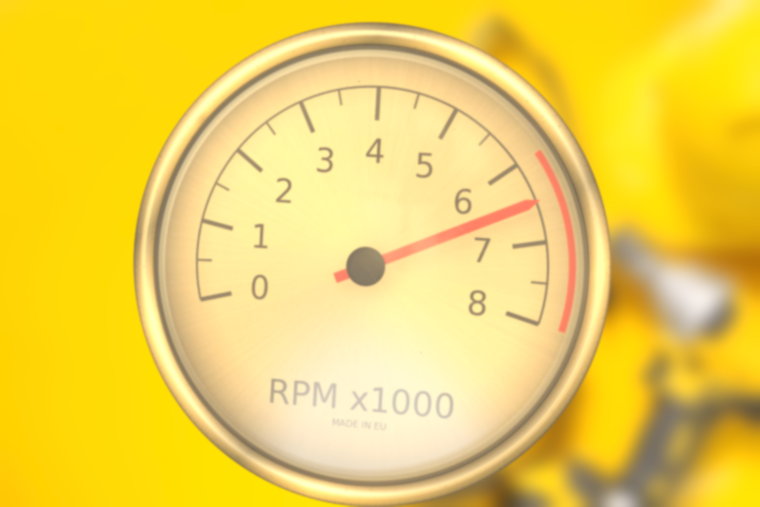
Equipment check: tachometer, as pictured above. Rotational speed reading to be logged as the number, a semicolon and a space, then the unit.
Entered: 6500; rpm
